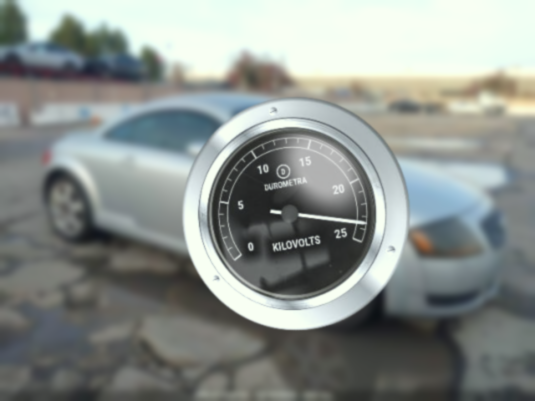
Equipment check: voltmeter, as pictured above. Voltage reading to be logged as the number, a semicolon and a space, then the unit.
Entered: 23.5; kV
